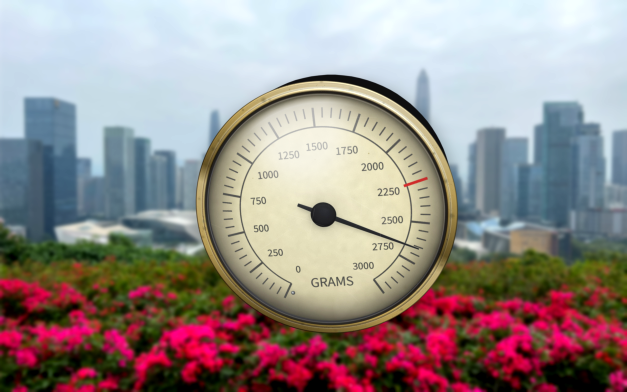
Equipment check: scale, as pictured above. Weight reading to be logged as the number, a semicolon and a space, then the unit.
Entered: 2650; g
